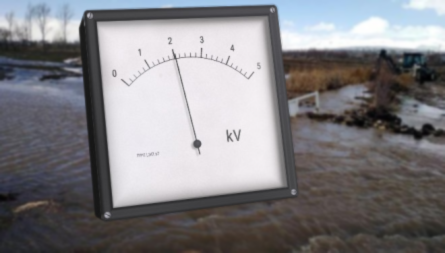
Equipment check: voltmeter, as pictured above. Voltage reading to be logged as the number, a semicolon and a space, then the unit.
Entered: 2; kV
